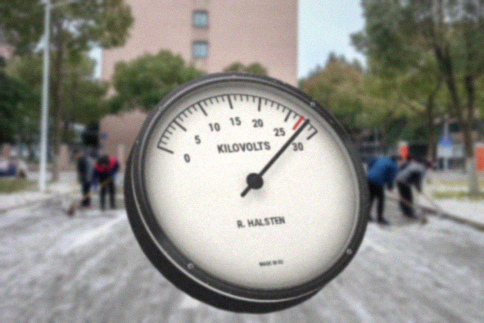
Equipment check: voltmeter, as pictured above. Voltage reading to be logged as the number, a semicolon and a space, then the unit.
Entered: 28; kV
